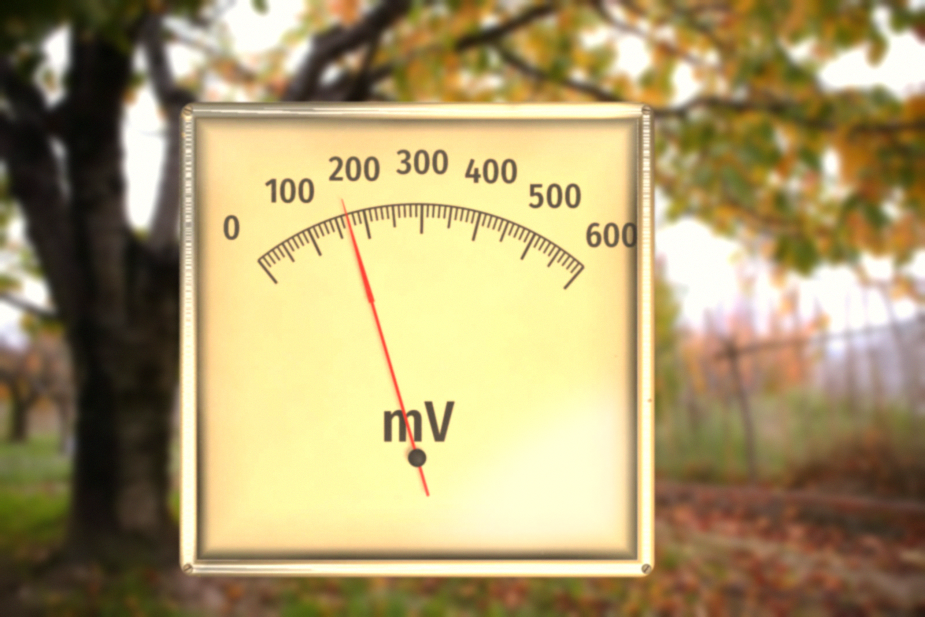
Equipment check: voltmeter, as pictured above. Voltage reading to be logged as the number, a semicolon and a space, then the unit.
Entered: 170; mV
